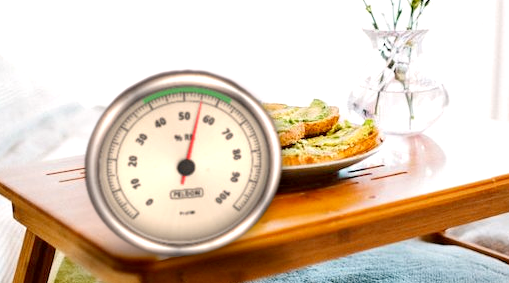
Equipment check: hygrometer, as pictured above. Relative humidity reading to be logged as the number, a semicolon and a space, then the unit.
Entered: 55; %
